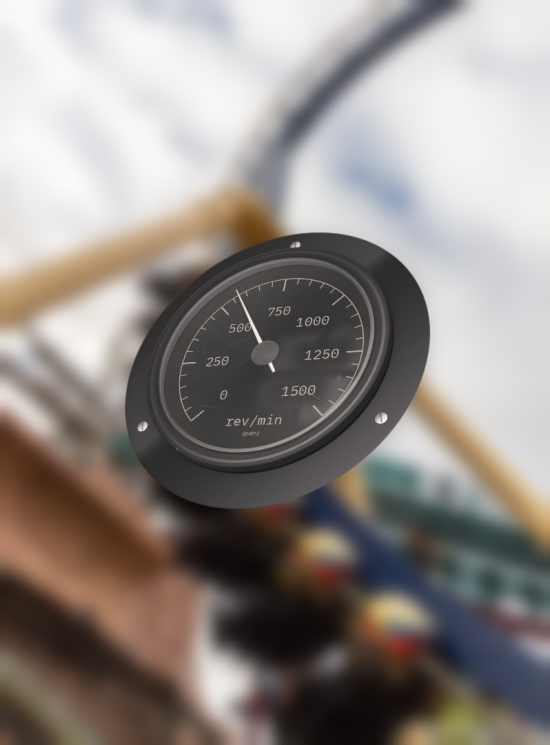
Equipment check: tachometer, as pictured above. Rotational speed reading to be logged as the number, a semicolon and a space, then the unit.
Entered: 575; rpm
